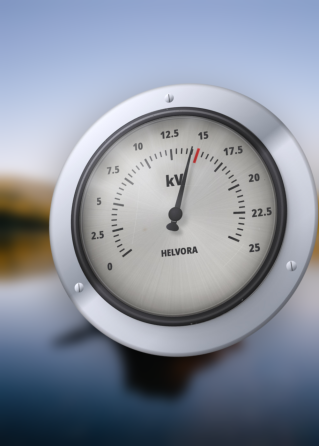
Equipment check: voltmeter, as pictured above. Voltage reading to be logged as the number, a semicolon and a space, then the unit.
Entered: 14.5; kV
